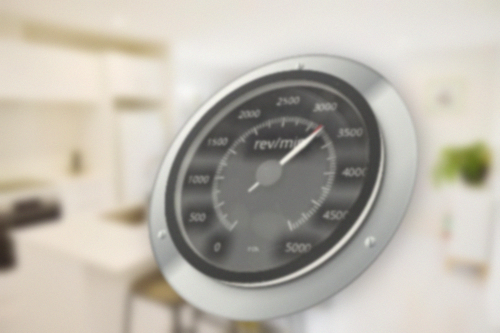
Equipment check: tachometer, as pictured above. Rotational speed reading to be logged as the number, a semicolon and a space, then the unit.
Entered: 3250; rpm
